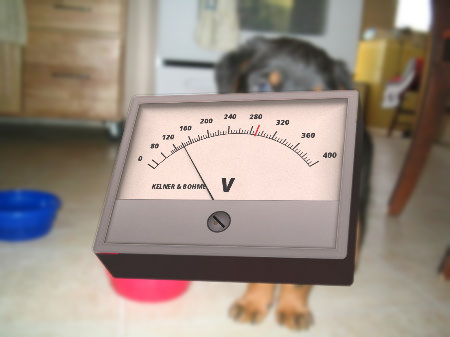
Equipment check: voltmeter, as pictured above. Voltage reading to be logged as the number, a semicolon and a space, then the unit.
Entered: 140; V
